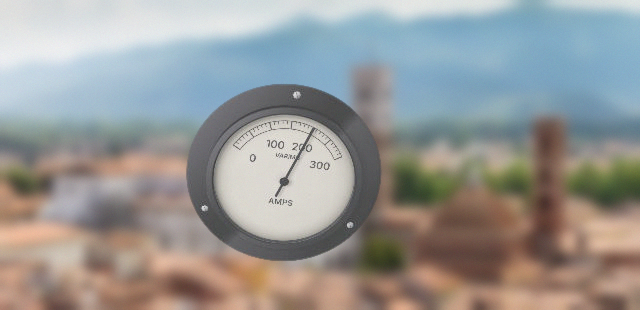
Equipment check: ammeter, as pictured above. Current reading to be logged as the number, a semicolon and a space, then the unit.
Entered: 200; A
